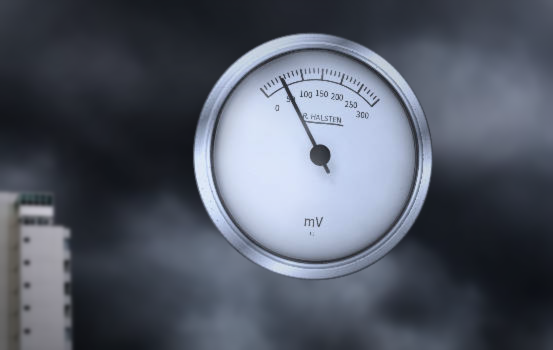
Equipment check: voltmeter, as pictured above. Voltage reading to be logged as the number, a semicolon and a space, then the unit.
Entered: 50; mV
